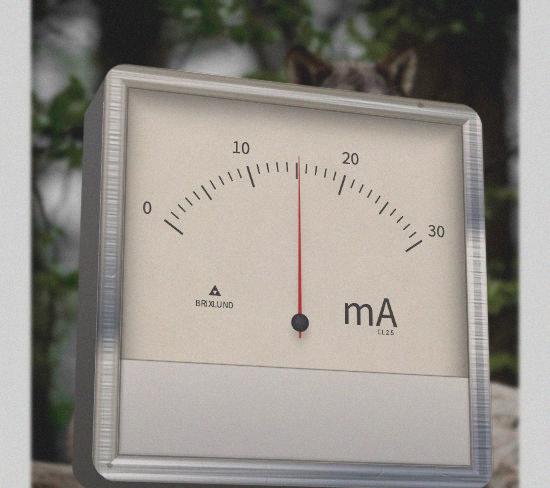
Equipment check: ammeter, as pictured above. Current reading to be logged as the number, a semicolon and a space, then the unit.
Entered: 15; mA
